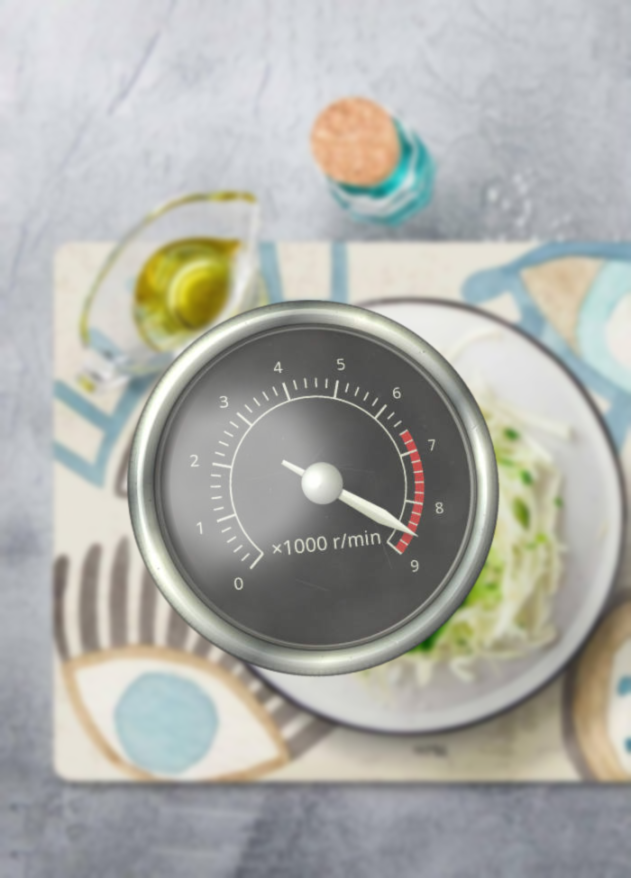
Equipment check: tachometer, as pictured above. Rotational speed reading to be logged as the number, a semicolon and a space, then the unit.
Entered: 8600; rpm
